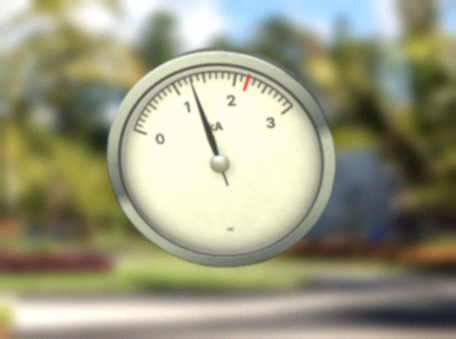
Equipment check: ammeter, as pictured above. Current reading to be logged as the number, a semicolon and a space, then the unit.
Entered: 1.3; kA
